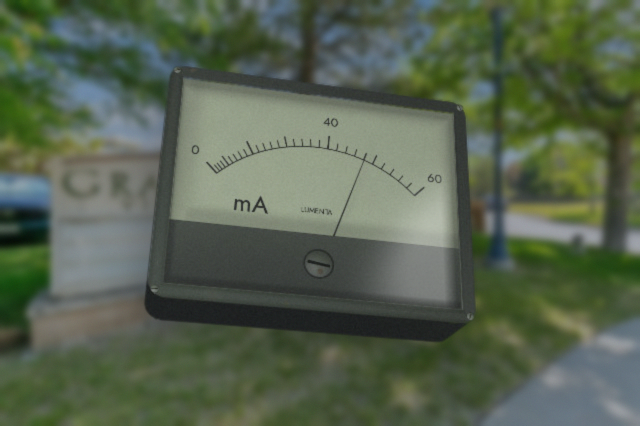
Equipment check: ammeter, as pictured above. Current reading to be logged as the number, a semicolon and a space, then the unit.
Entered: 48; mA
